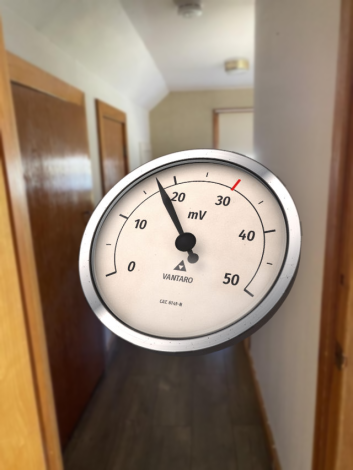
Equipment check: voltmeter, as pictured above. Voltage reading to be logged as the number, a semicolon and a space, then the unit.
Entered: 17.5; mV
